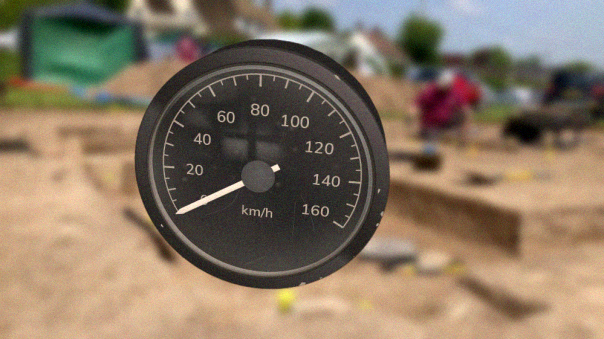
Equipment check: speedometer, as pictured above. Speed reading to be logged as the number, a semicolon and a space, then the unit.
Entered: 0; km/h
